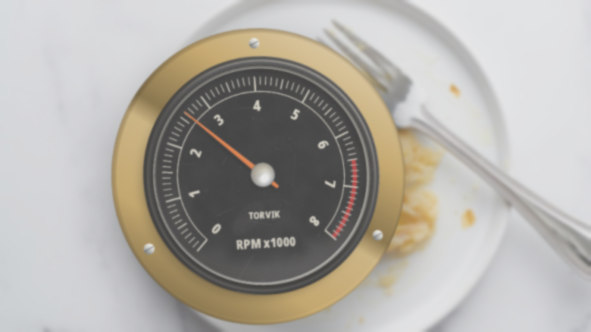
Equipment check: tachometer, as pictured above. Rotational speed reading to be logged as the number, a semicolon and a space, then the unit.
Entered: 2600; rpm
